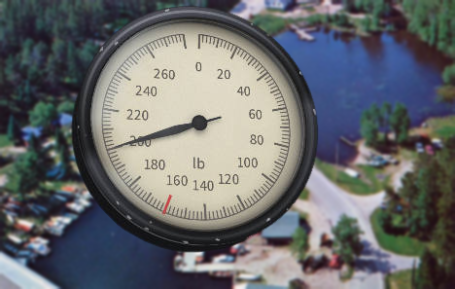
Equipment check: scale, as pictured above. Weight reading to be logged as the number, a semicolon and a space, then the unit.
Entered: 200; lb
